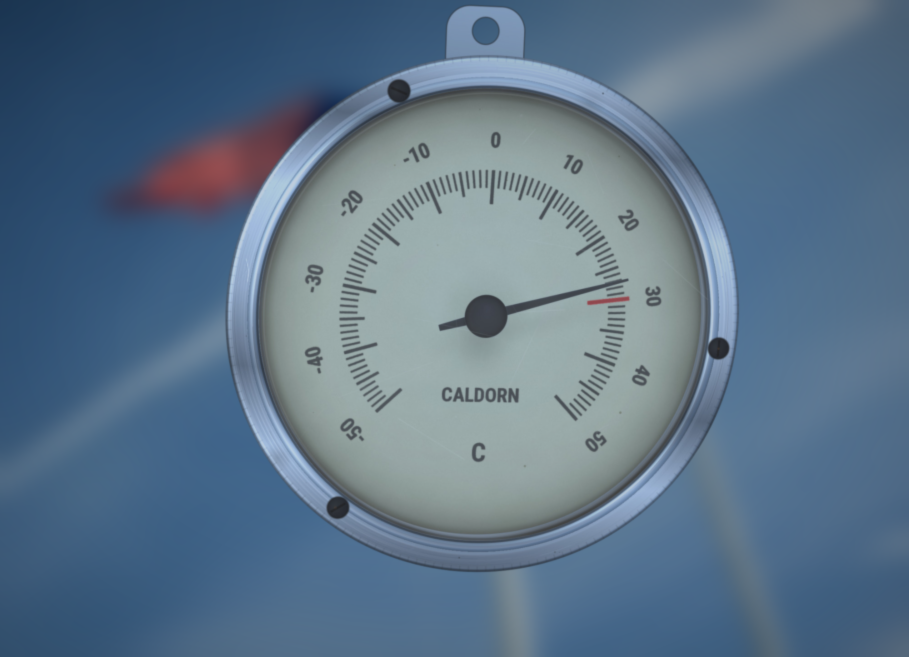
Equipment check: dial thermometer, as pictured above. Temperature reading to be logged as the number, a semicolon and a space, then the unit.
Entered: 27; °C
